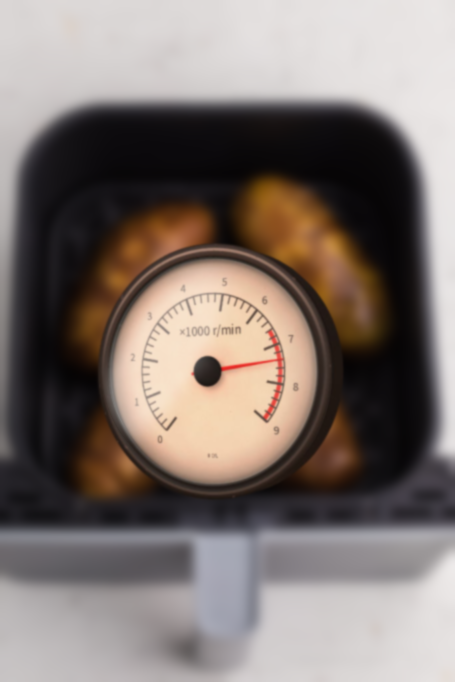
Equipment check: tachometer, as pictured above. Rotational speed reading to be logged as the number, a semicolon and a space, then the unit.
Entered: 7400; rpm
